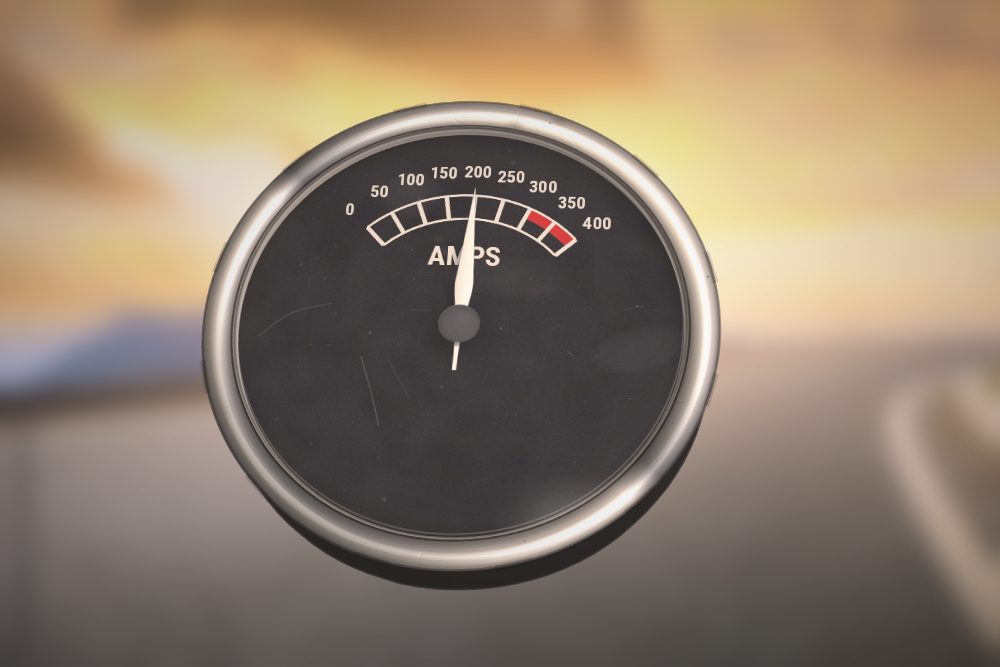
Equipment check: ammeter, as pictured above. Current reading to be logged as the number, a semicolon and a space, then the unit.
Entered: 200; A
